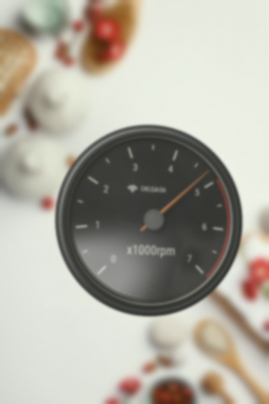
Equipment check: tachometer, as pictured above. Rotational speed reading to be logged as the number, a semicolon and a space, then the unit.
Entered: 4750; rpm
